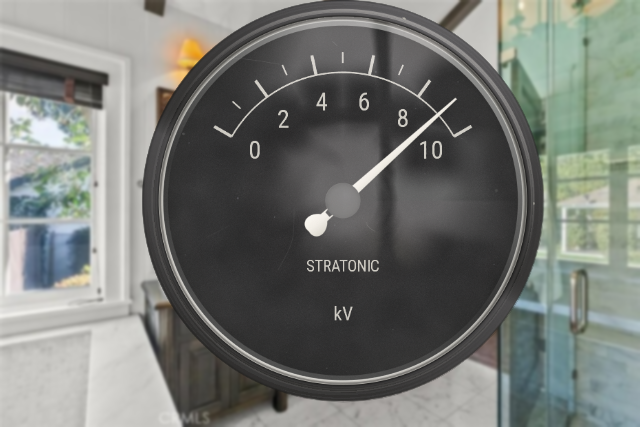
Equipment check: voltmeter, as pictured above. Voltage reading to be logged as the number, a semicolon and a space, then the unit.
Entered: 9; kV
